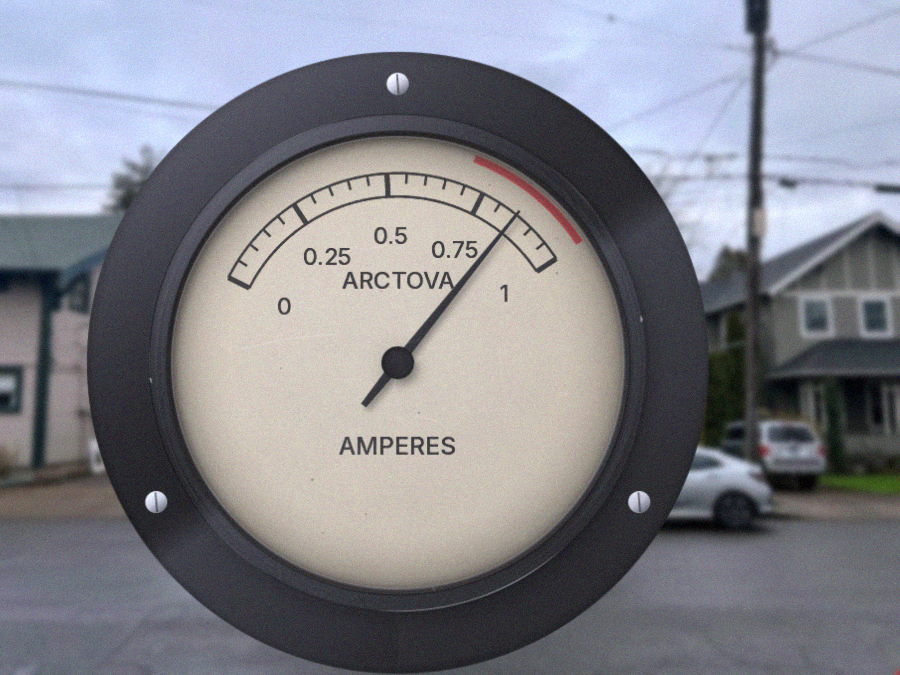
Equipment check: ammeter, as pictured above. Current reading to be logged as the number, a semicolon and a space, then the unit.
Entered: 0.85; A
